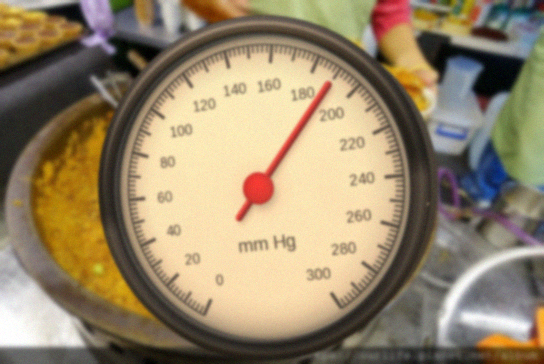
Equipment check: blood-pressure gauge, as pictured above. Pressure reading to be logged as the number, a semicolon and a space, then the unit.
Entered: 190; mmHg
